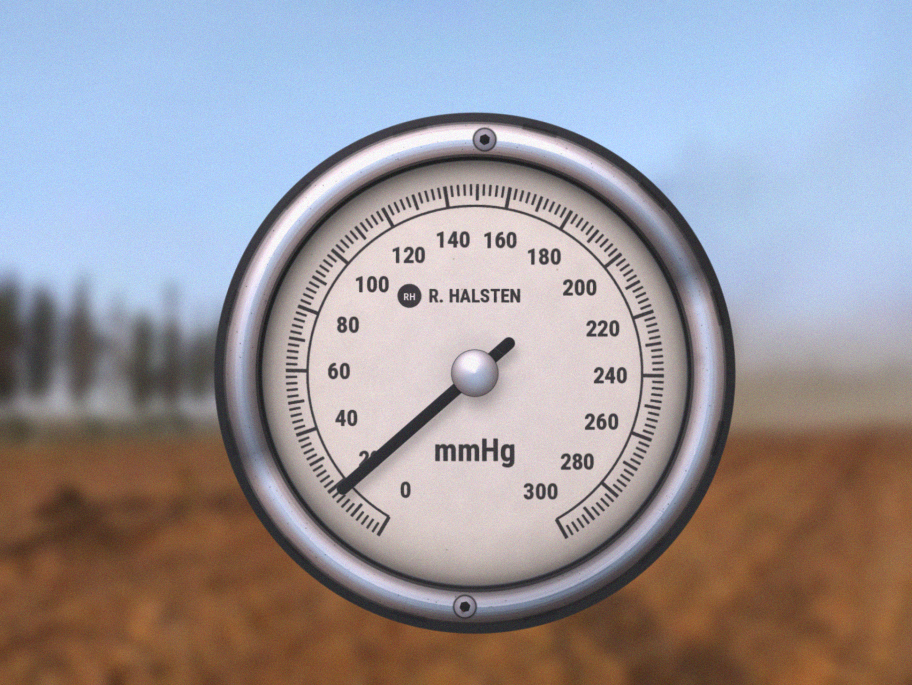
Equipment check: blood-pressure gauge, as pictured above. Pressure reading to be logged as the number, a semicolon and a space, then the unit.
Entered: 18; mmHg
